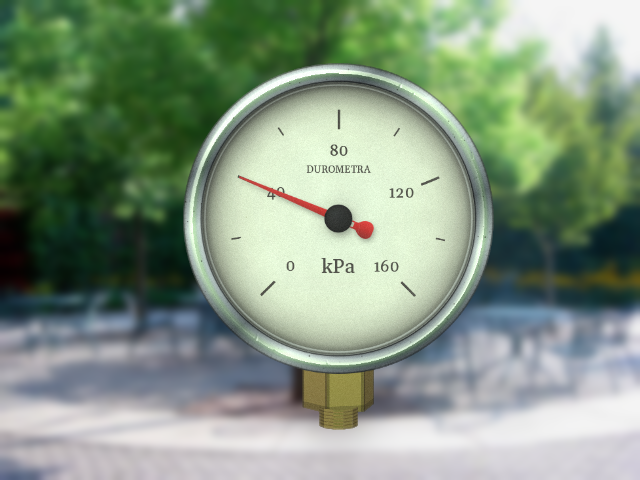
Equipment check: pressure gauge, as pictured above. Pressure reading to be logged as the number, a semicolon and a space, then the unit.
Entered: 40; kPa
